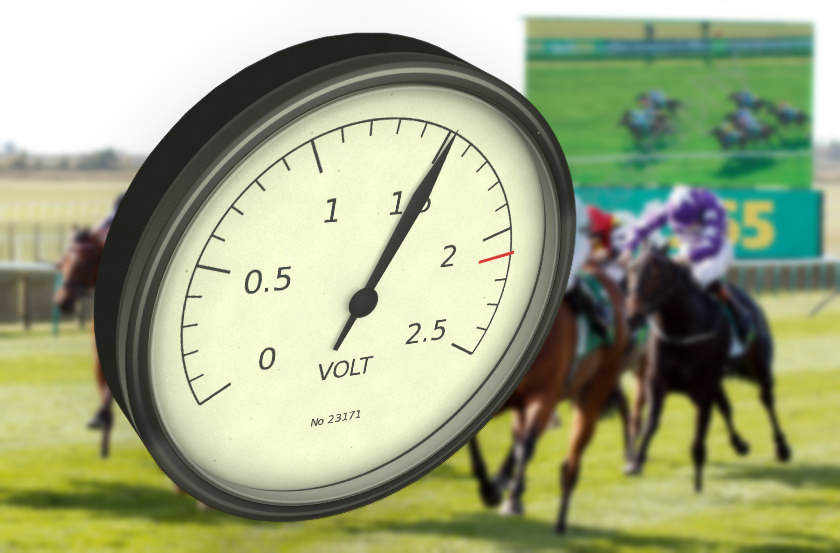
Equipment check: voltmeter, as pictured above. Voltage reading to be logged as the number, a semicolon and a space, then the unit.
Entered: 1.5; V
